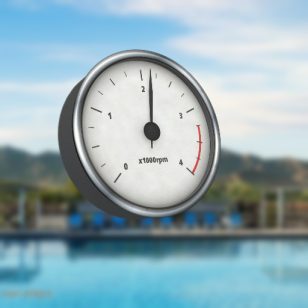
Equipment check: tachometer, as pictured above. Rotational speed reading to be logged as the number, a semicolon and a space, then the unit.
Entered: 2125; rpm
